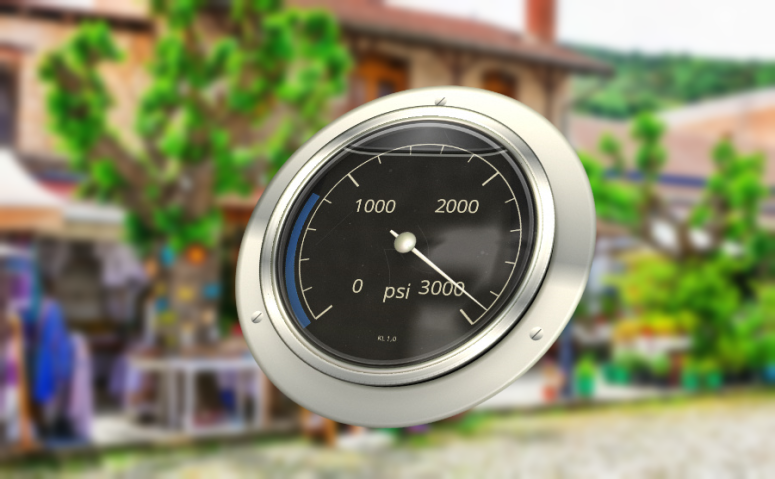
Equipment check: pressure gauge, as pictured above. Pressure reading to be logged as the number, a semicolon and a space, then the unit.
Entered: 2900; psi
